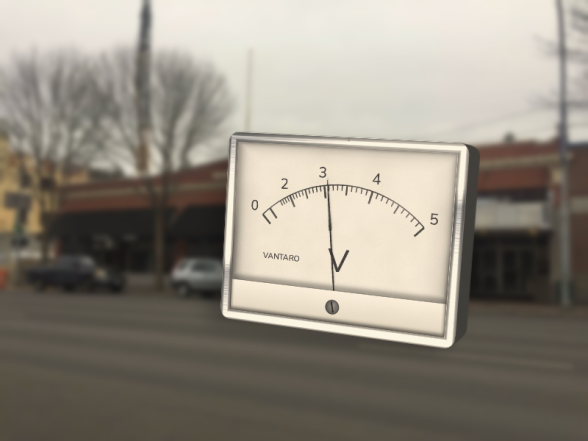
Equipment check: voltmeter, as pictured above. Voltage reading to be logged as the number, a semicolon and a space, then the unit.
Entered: 3.1; V
